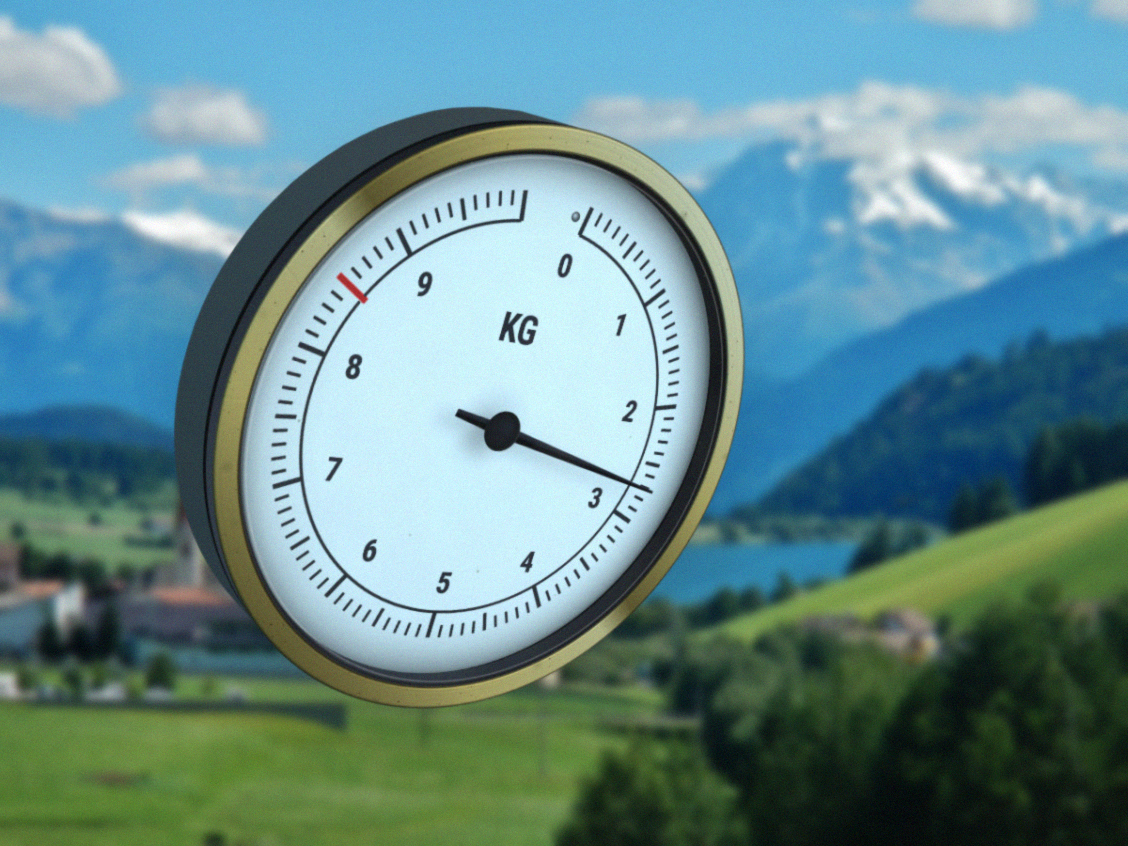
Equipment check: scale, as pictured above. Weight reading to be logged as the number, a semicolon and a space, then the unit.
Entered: 2.7; kg
